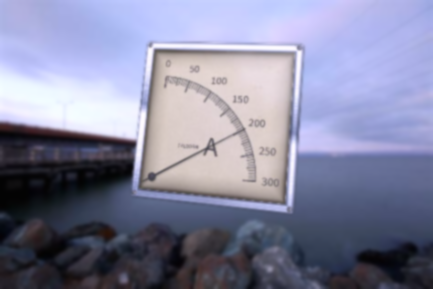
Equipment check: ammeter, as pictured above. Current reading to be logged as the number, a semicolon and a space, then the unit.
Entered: 200; A
